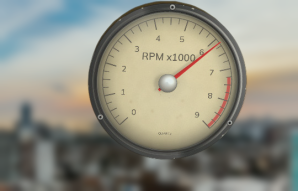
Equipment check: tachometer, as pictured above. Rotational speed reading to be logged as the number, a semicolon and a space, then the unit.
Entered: 6125; rpm
